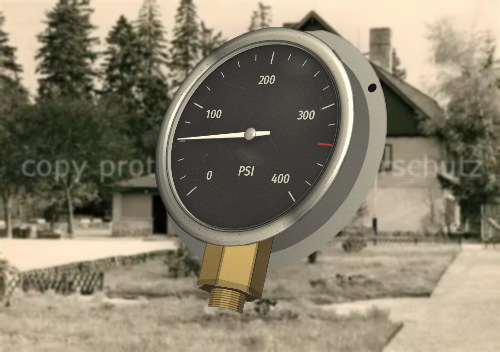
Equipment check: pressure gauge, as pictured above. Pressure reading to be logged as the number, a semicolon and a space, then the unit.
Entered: 60; psi
